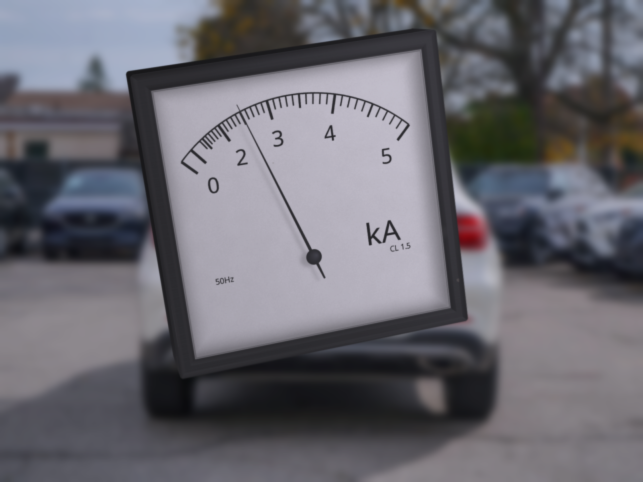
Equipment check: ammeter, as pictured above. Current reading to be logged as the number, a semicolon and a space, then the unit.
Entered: 2.5; kA
